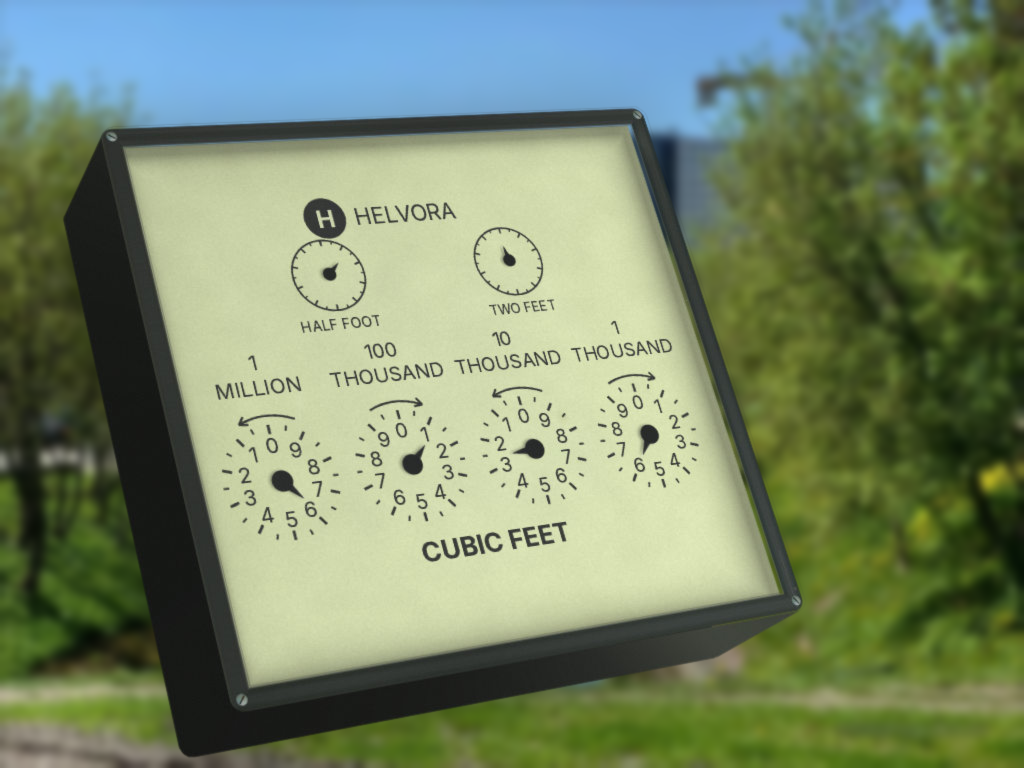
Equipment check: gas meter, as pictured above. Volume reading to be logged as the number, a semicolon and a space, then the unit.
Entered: 612600; ft³
